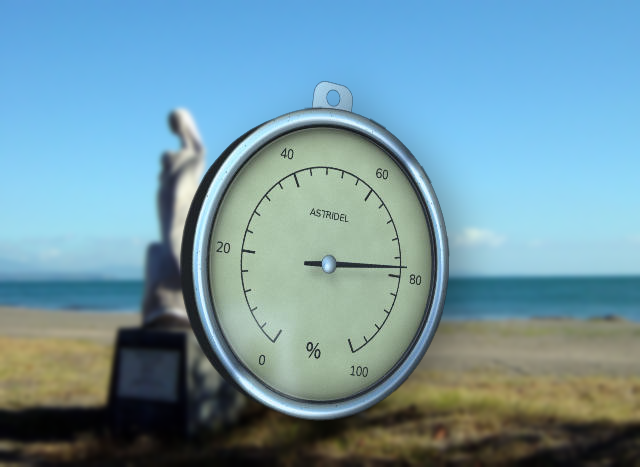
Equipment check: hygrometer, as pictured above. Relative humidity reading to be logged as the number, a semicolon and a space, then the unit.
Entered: 78; %
